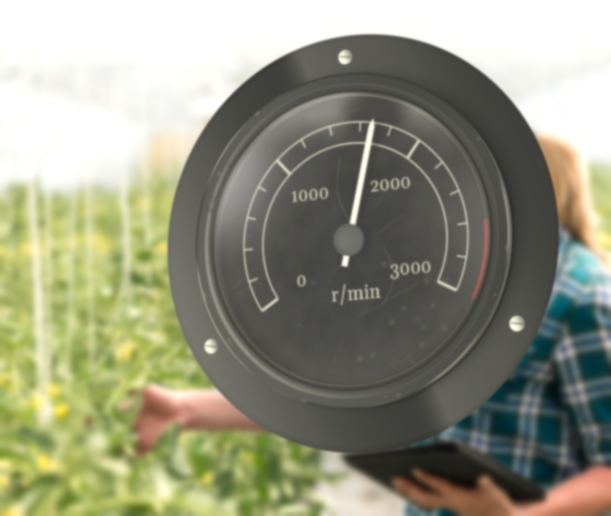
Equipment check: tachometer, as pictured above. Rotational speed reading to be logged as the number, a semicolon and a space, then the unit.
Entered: 1700; rpm
